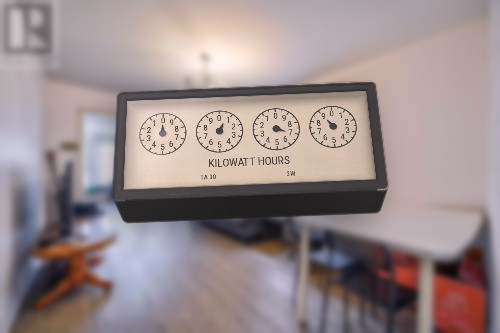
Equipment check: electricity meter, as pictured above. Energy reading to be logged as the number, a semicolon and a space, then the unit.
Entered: 69; kWh
